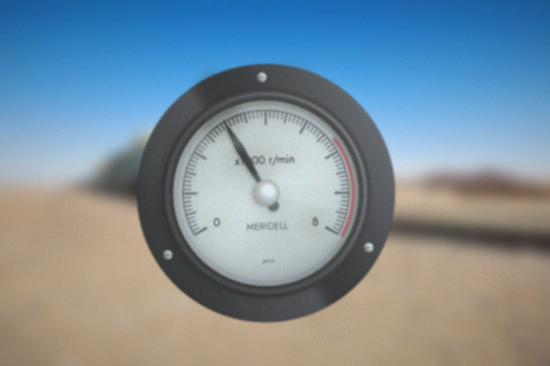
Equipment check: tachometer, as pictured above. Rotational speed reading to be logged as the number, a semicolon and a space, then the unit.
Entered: 3000; rpm
